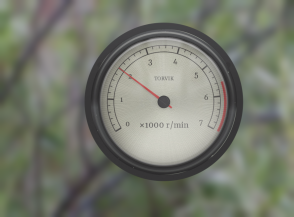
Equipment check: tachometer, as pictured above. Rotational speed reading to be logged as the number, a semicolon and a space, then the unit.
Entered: 2000; rpm
